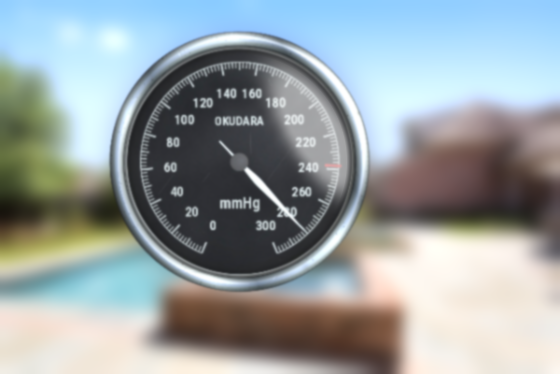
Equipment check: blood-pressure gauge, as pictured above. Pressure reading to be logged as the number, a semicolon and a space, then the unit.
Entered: 280; mmHg
